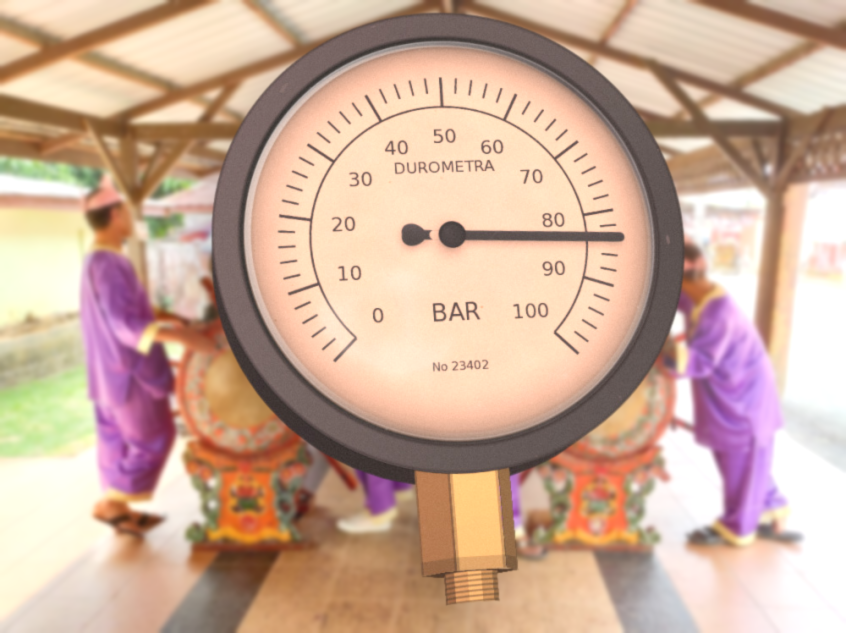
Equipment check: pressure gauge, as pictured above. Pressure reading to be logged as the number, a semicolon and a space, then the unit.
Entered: 84; bar
